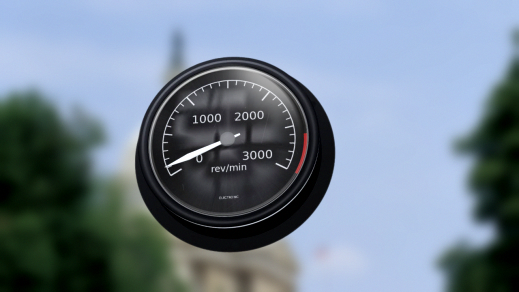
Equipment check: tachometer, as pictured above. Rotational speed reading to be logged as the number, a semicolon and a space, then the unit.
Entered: 100; rpm
